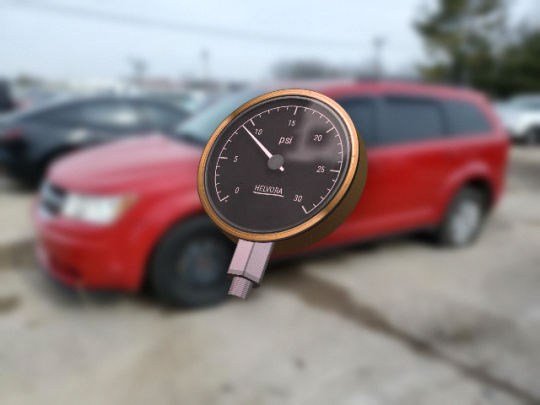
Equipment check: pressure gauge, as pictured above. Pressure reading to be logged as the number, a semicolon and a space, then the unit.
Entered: 9; psi
